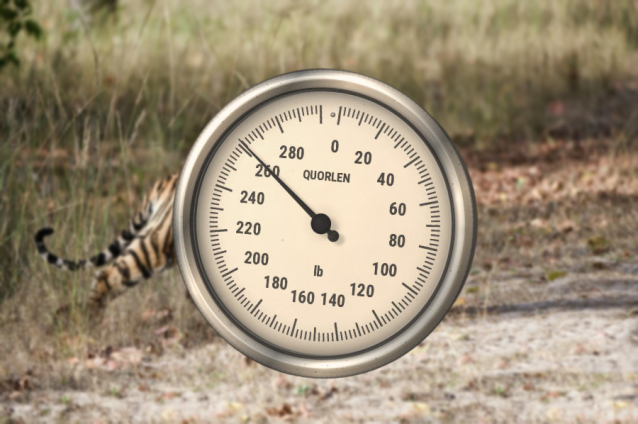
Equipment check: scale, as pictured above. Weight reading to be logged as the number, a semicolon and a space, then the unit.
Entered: 262; lb
